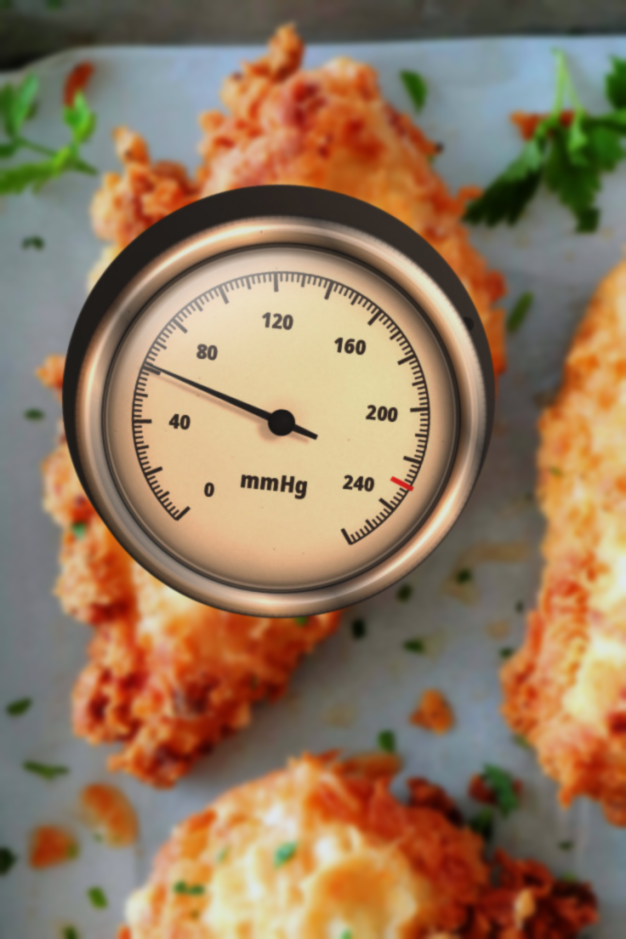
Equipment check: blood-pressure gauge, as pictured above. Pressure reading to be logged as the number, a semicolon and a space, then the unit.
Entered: 62; mmHg
